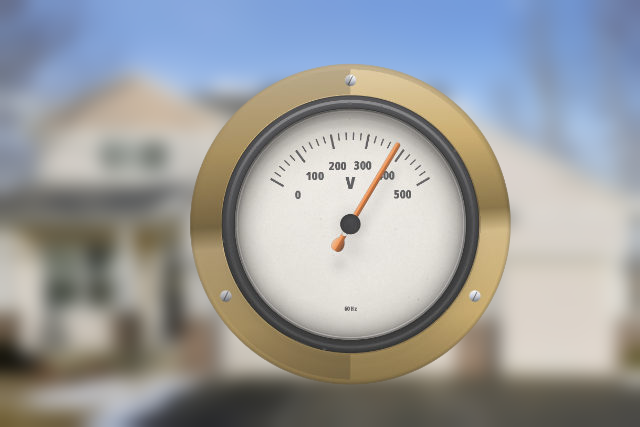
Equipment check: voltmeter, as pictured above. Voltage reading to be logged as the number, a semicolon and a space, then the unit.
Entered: 380; V
